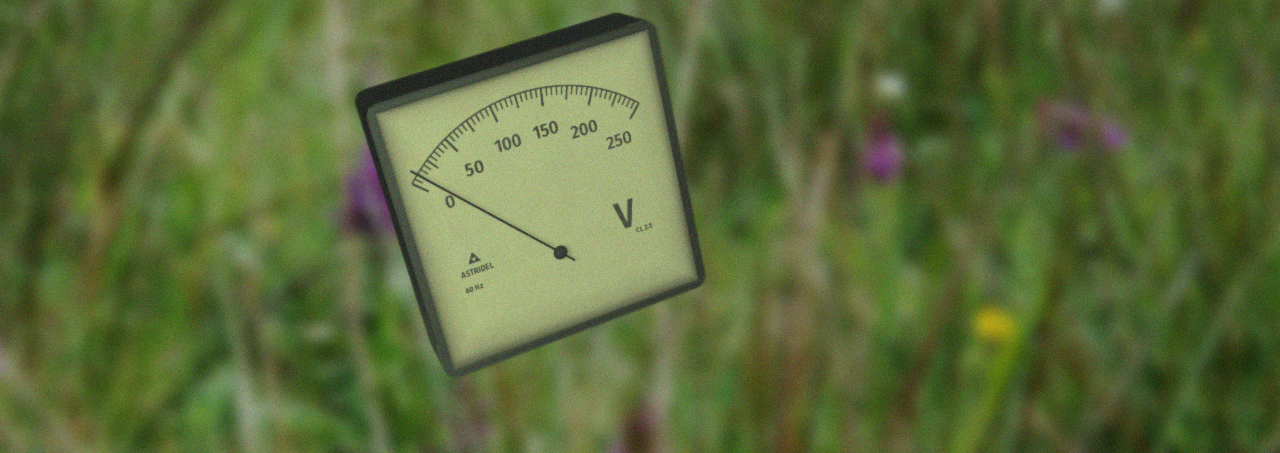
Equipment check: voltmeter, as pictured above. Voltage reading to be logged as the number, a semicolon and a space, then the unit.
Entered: 10; V
